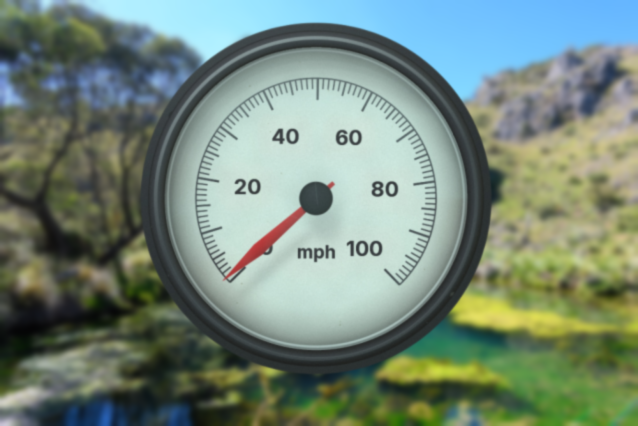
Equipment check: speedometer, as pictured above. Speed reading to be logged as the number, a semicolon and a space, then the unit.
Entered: 1; mph
